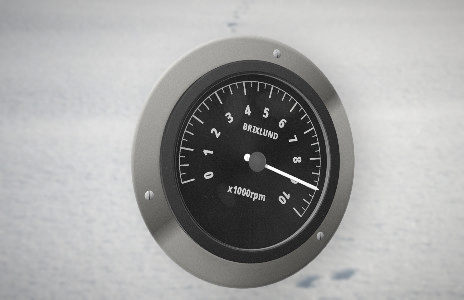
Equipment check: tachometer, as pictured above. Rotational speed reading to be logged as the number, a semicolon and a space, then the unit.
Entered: 9000; rpm
